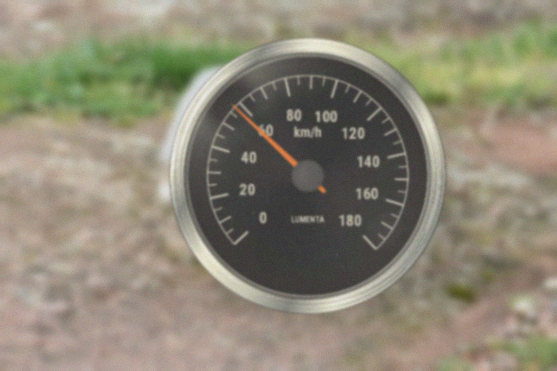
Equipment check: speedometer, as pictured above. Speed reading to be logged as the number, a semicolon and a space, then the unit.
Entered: 57.5; km/h
